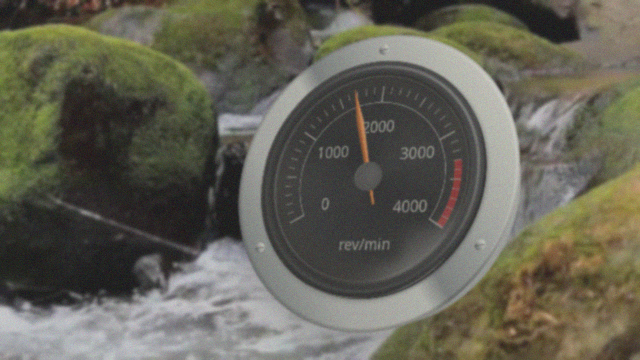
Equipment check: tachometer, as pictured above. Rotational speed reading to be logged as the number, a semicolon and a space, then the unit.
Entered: 1700; rpm
